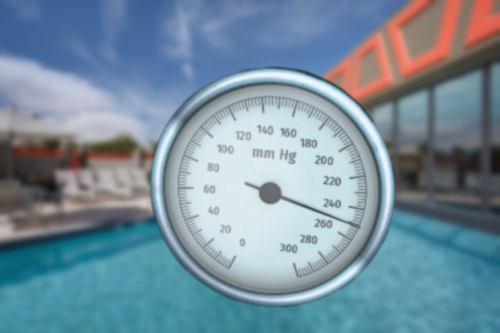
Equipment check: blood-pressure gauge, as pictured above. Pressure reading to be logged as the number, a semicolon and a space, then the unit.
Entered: 250; mmHg
